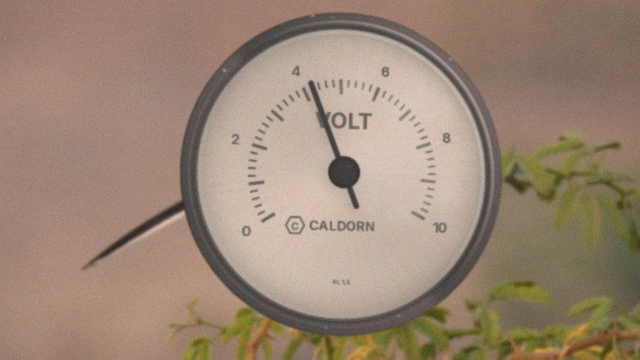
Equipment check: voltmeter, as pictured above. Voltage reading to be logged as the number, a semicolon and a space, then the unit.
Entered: 4.2; V
